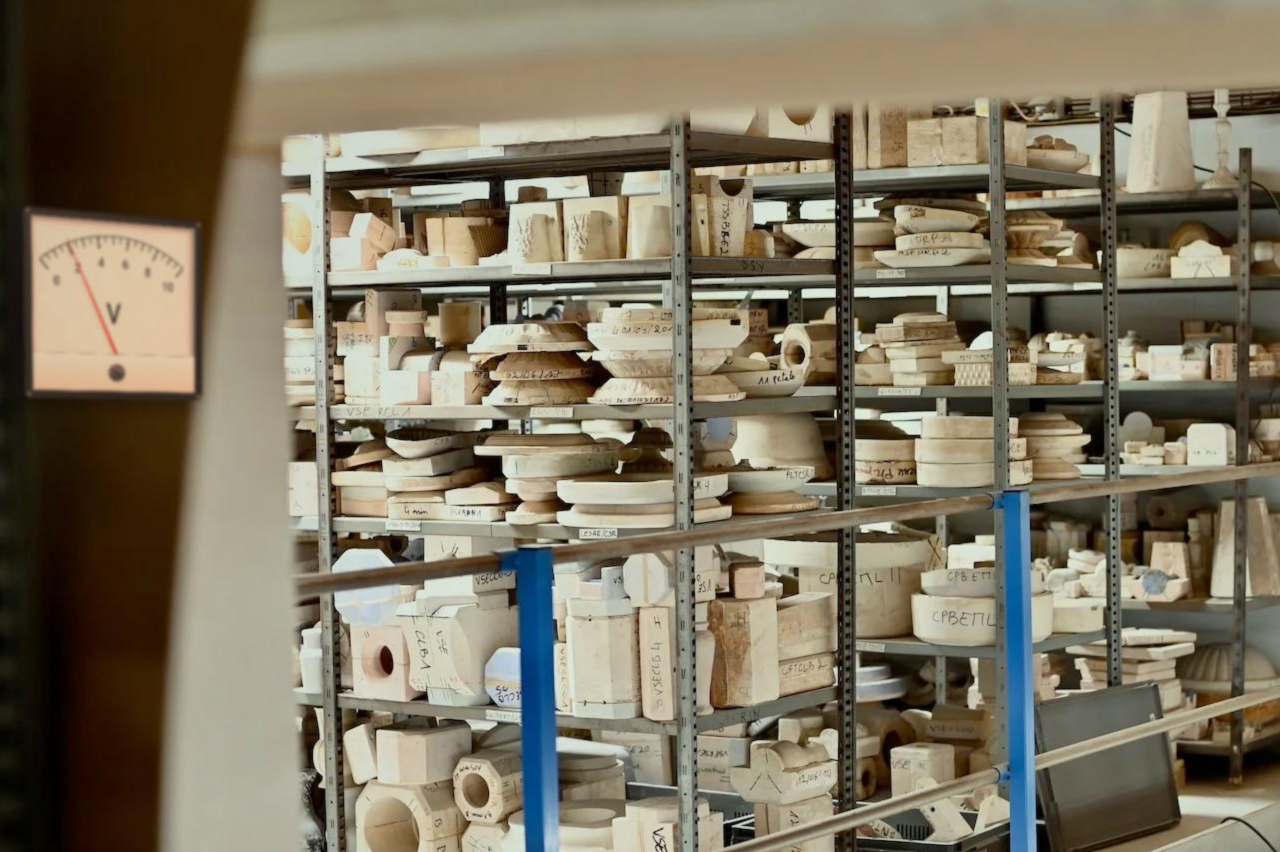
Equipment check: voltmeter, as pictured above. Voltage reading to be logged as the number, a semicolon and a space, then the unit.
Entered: 2; V
